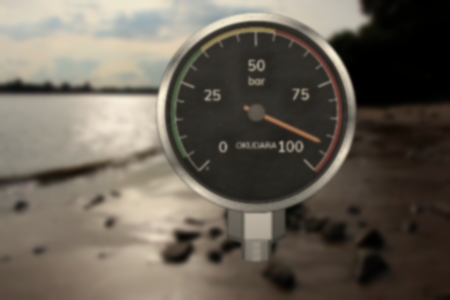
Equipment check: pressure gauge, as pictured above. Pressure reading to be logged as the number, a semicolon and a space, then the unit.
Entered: 92.5; bar
